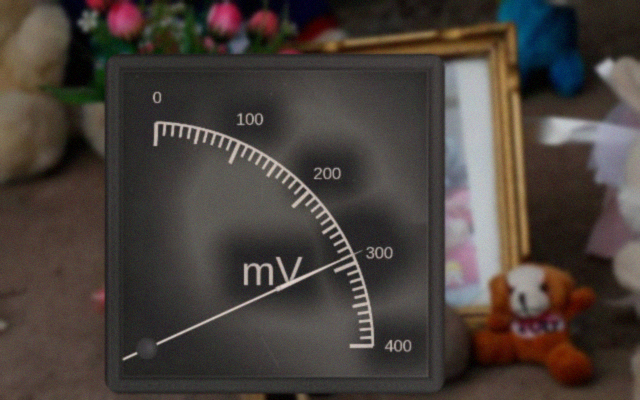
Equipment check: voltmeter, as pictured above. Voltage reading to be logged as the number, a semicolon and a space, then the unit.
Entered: 290; mV
